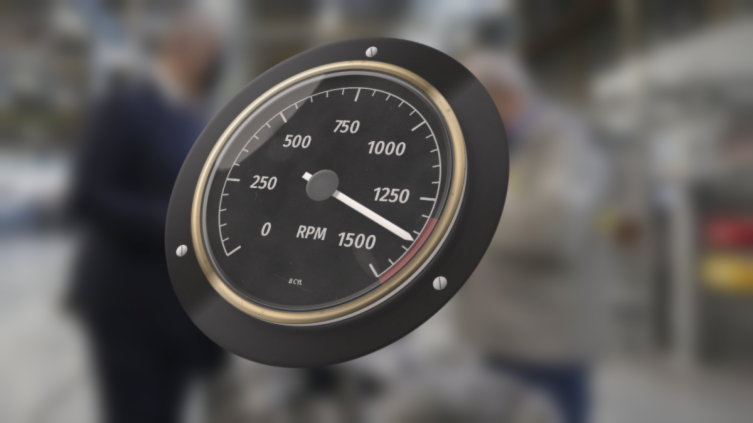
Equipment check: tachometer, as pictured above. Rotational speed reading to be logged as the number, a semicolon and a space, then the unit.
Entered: 1375; rpm
